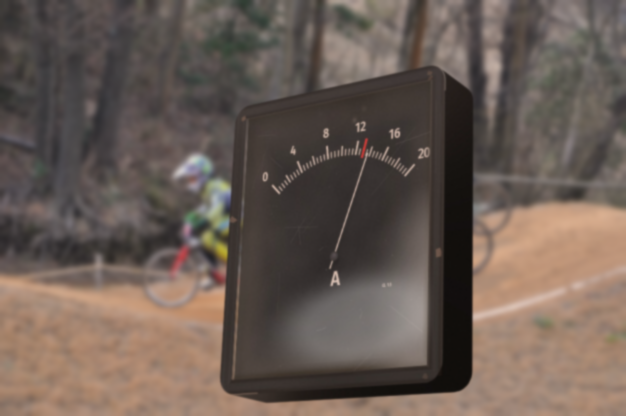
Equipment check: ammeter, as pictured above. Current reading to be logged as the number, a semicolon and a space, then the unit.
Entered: 14; A
